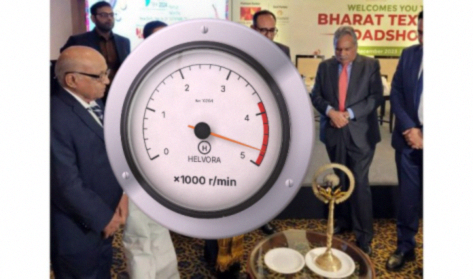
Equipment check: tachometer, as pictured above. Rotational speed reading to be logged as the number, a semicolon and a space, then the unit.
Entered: 4700; rpm
